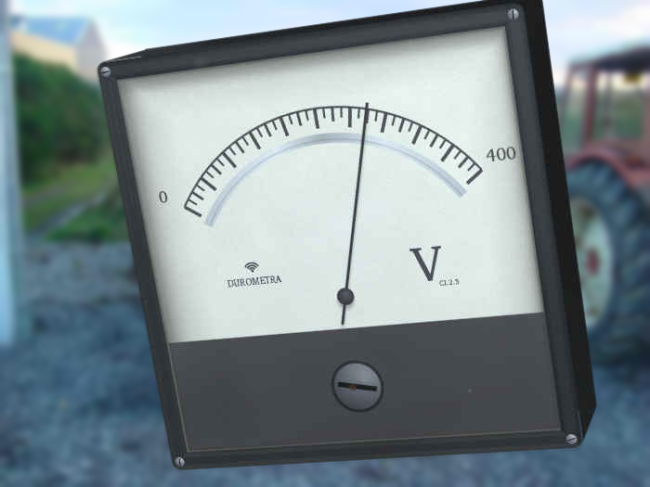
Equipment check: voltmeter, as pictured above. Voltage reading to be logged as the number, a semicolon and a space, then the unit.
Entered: 260; V
